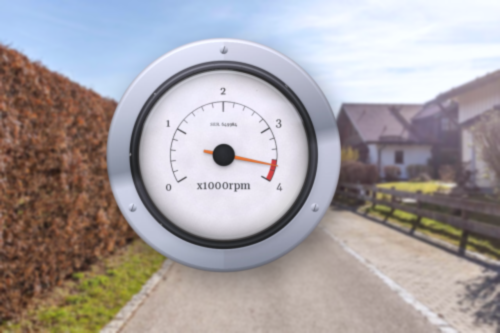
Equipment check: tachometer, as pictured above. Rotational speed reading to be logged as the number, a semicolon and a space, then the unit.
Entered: 3700; rpm
